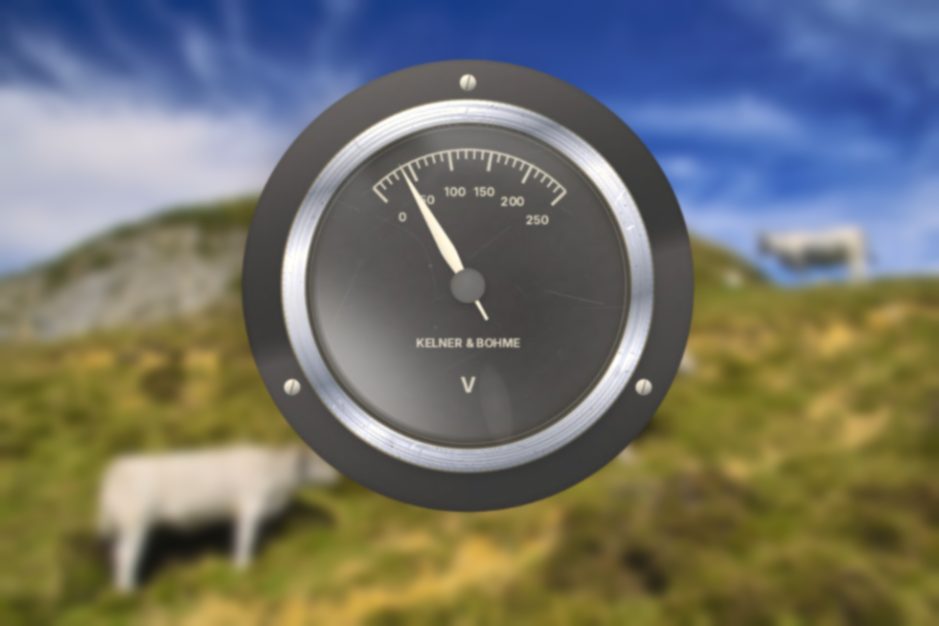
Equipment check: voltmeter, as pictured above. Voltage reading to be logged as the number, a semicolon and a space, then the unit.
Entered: 40; V
